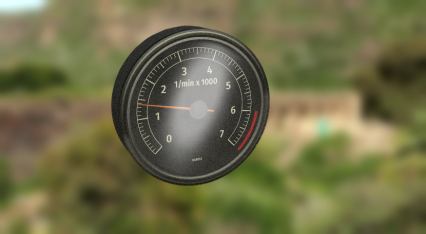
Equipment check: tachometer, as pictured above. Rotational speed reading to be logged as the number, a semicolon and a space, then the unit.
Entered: 1400; rpm
